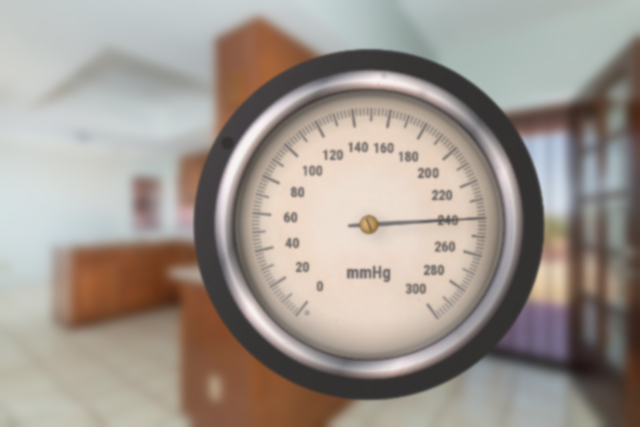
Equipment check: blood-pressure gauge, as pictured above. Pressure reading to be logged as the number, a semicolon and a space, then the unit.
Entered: 240; mmHg
